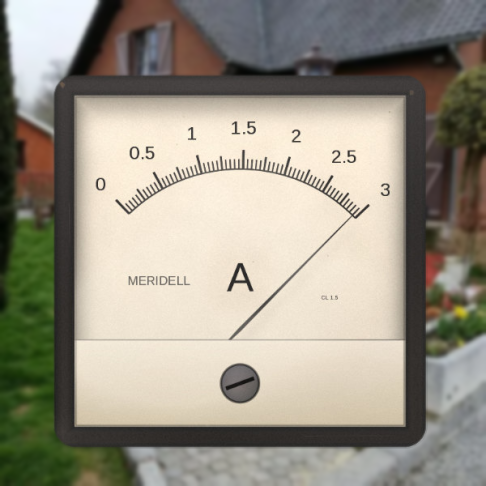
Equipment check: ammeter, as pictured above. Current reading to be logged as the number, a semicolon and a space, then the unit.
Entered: 2.95; A
